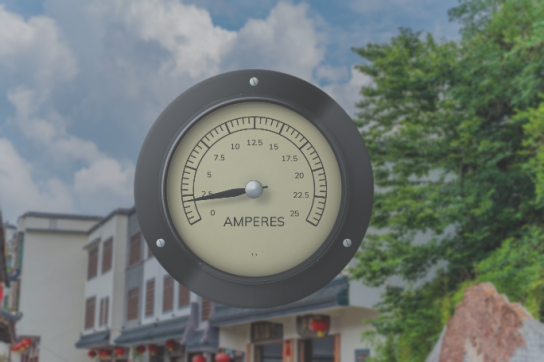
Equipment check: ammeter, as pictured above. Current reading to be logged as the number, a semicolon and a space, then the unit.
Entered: 2; A
